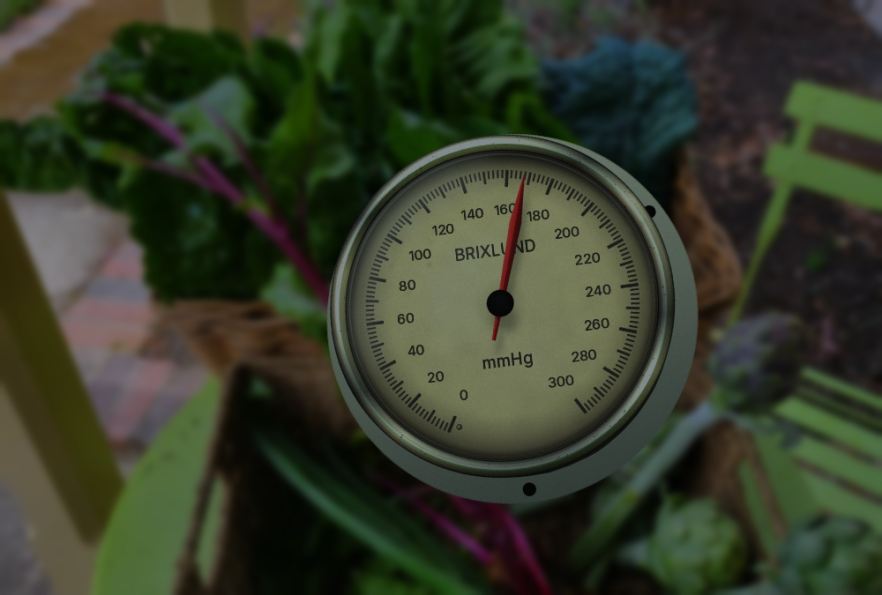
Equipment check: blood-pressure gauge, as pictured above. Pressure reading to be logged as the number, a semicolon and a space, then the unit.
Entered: 168; mmHg
